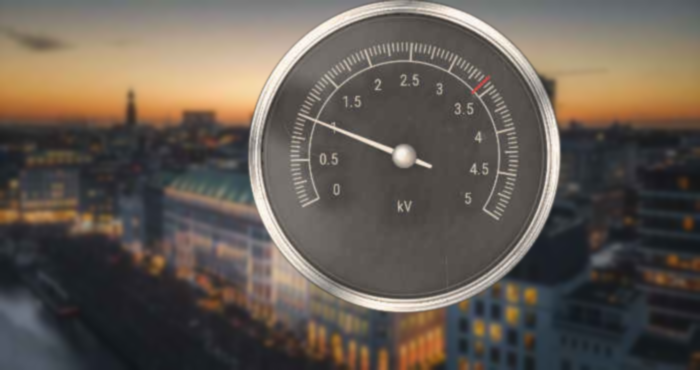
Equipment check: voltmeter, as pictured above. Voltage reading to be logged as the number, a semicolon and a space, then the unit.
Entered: 1; kV
